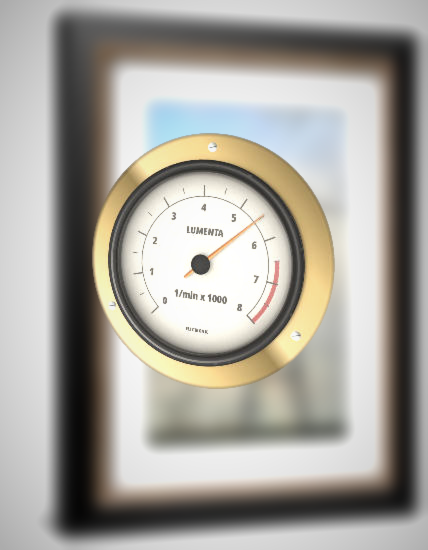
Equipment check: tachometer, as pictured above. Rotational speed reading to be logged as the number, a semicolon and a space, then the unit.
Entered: 5500; rpm
